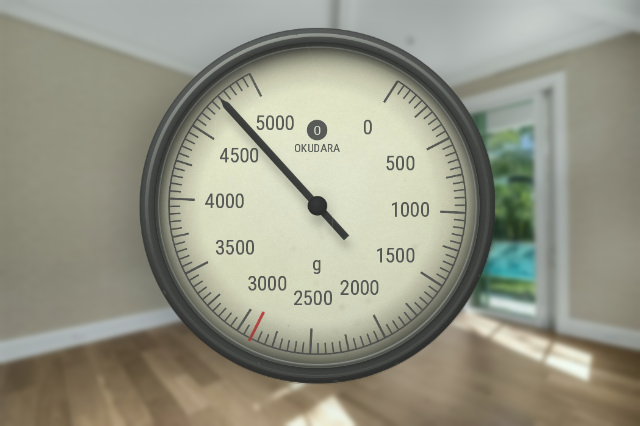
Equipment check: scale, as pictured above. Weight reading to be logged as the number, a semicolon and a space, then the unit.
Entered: 4750; g
